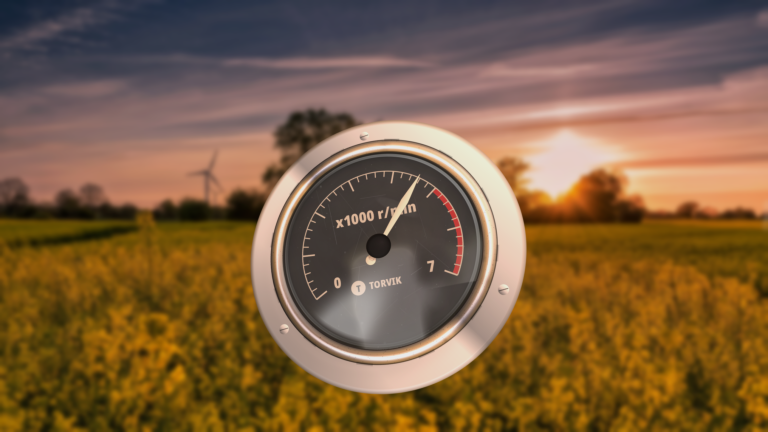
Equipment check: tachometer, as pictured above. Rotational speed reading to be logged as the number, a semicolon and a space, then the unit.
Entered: 4600; rpm
